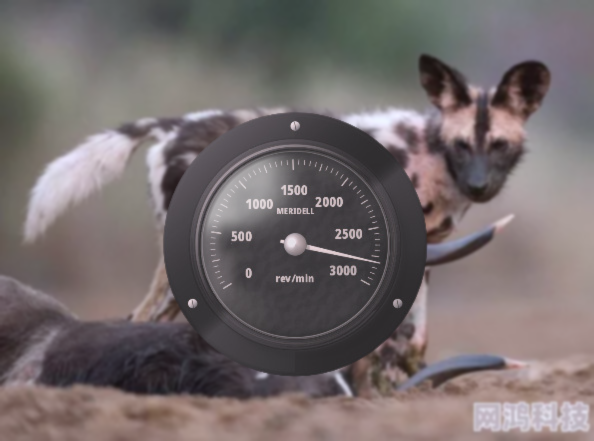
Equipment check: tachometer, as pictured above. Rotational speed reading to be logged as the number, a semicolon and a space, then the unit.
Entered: 2800; rpm
